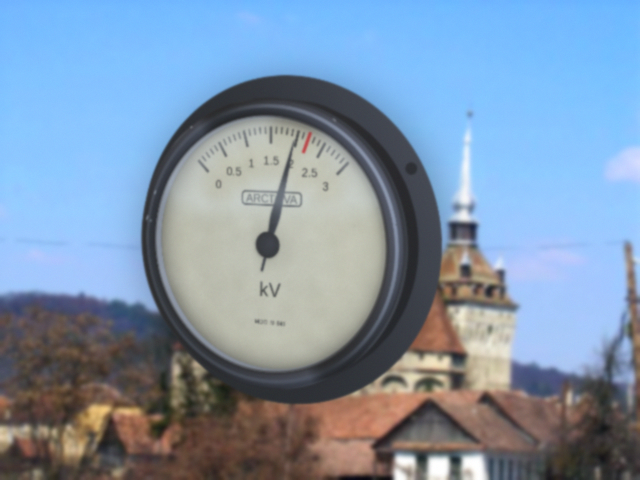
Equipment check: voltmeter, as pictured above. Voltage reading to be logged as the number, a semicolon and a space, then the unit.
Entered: 2; kV
